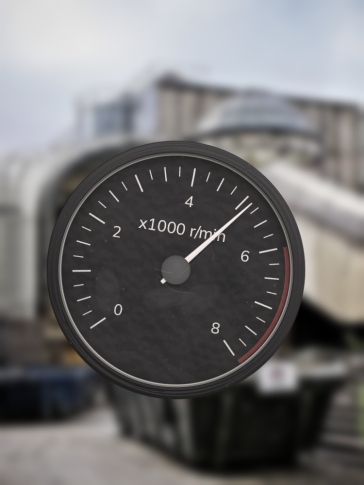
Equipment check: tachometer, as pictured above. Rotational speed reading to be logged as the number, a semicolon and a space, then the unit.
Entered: 5125; rpm
